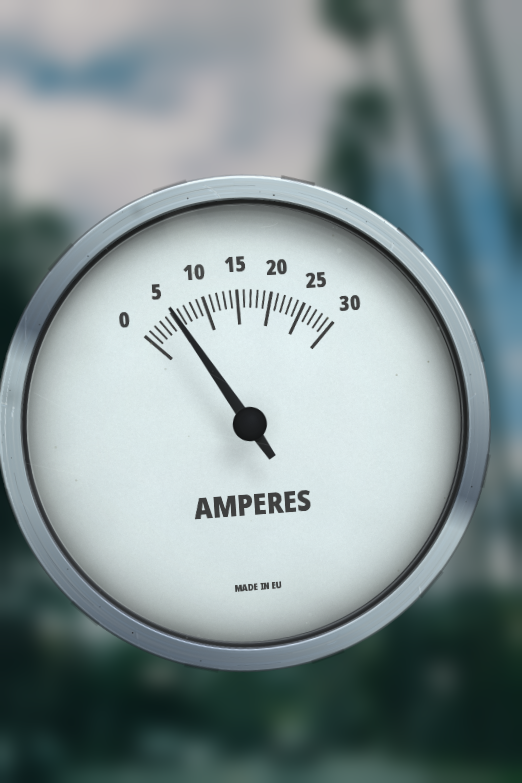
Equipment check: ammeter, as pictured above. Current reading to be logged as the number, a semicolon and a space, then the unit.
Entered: 5; A
